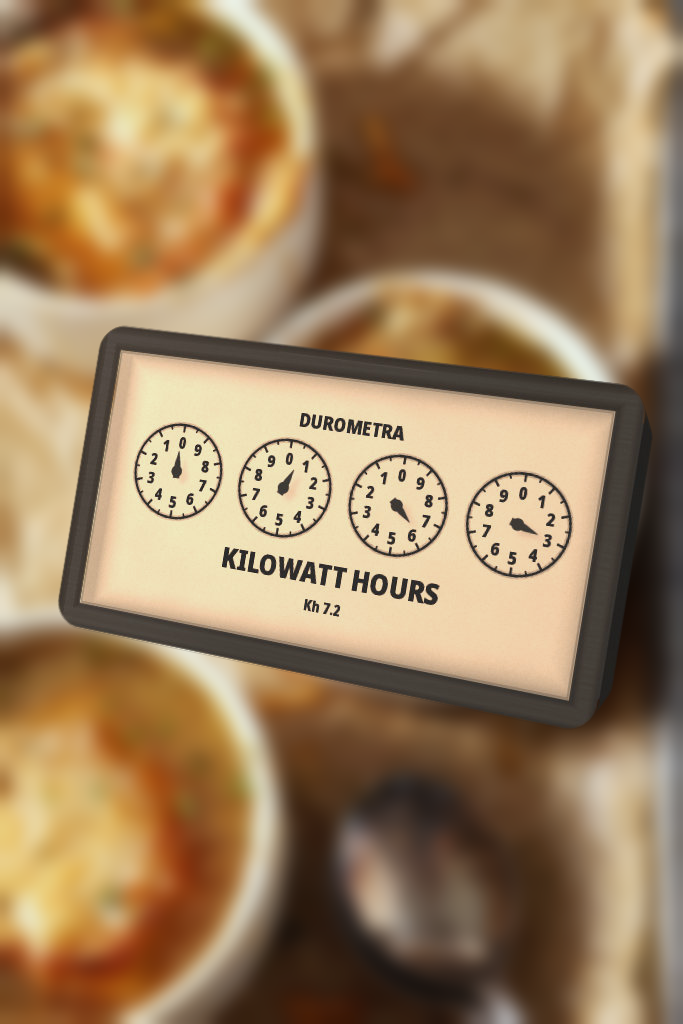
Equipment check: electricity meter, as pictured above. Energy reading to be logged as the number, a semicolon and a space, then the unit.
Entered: 63; kWh
